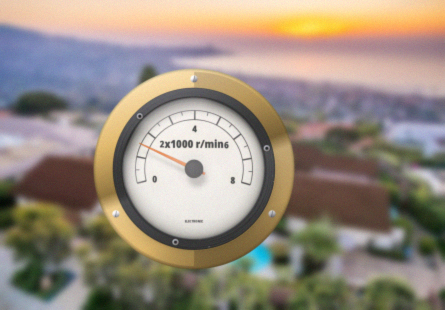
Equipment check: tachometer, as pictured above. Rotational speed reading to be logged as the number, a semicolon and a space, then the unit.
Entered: 1500; rpm
